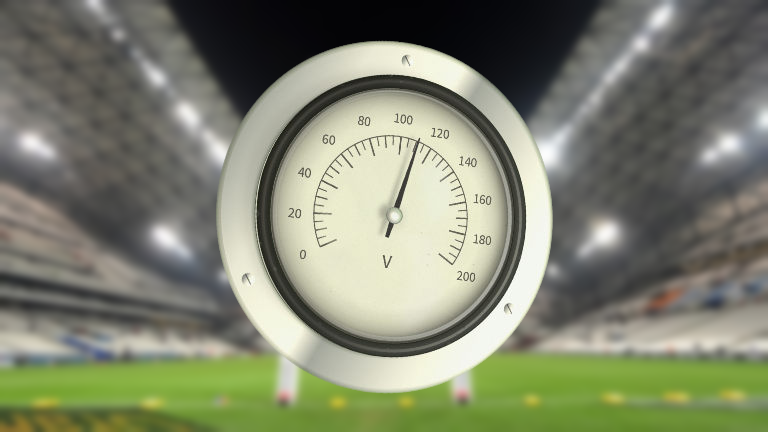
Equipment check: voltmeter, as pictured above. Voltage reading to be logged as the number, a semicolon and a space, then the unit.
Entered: 110; V
